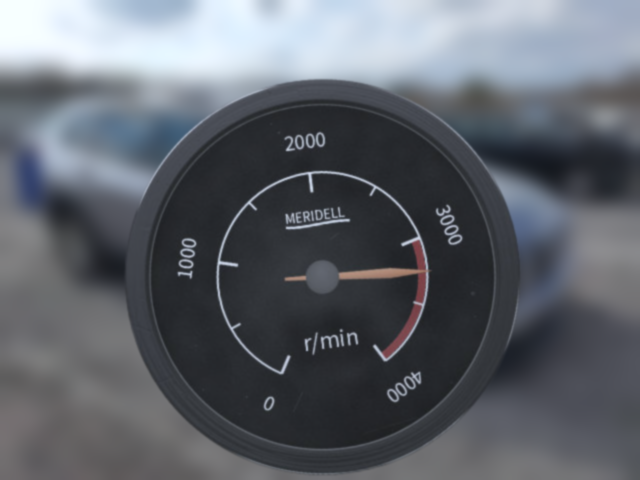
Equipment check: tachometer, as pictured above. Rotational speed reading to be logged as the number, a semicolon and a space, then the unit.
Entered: 3250; rpm
